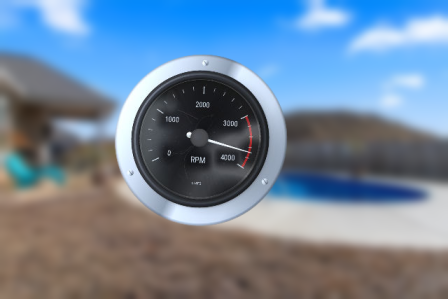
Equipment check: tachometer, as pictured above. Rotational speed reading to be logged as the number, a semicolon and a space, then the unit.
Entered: 3700; rpm
